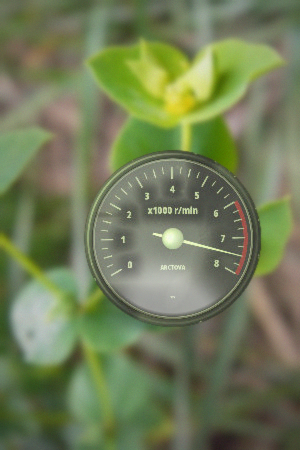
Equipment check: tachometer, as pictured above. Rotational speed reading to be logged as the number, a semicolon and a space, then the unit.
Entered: 7500; rpm
